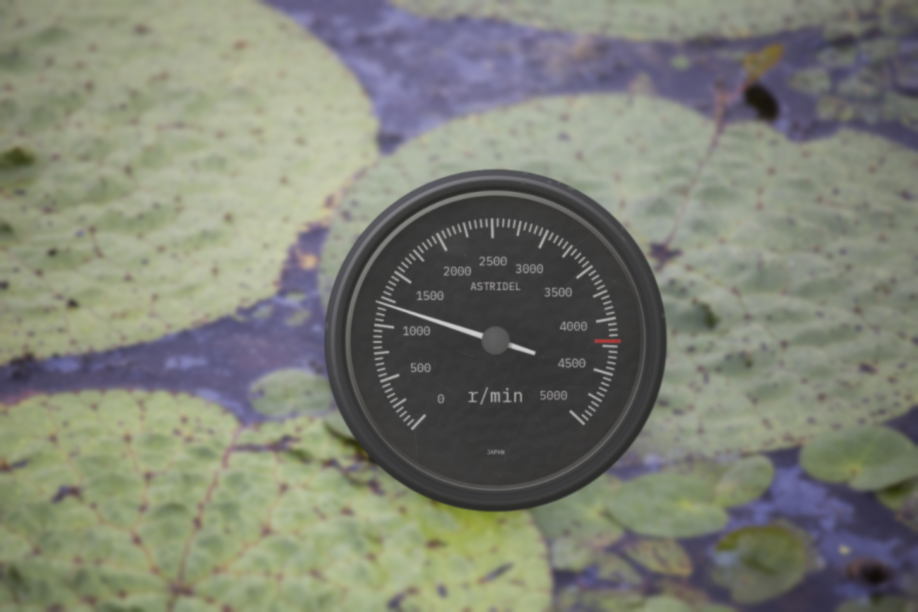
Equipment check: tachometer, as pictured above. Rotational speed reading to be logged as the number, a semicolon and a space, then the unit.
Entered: 1200; rpm
